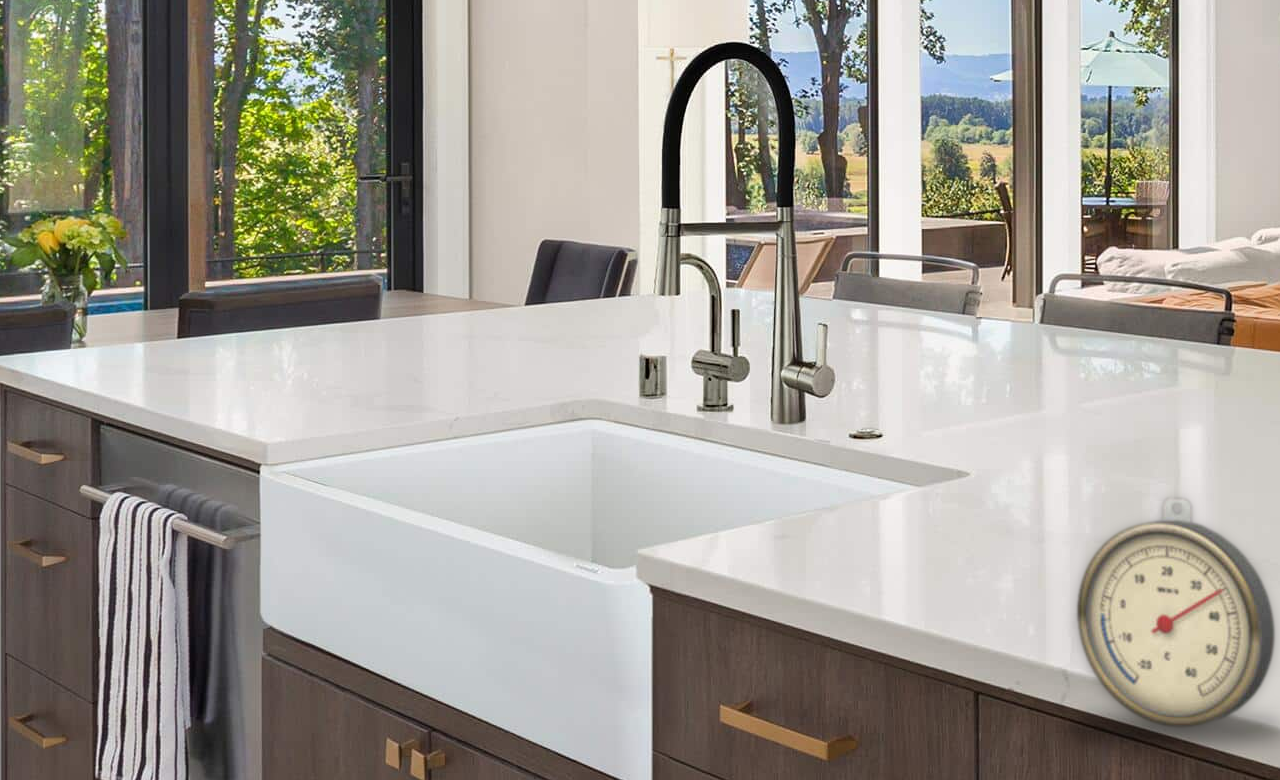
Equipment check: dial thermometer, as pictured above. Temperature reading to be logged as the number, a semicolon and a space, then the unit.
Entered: 35; °C
